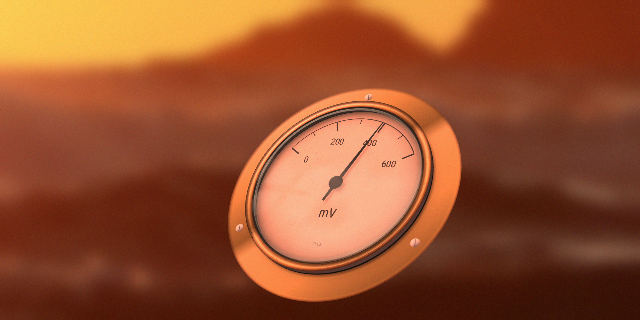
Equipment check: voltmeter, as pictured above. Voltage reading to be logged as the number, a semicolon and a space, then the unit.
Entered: 400; mV
